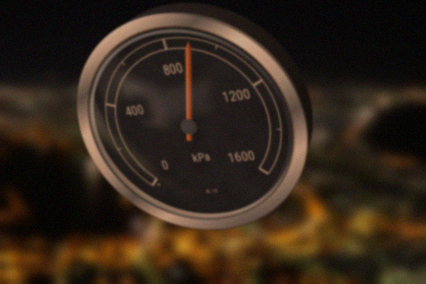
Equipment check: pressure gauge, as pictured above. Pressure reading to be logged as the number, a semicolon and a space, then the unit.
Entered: 900; kPa
